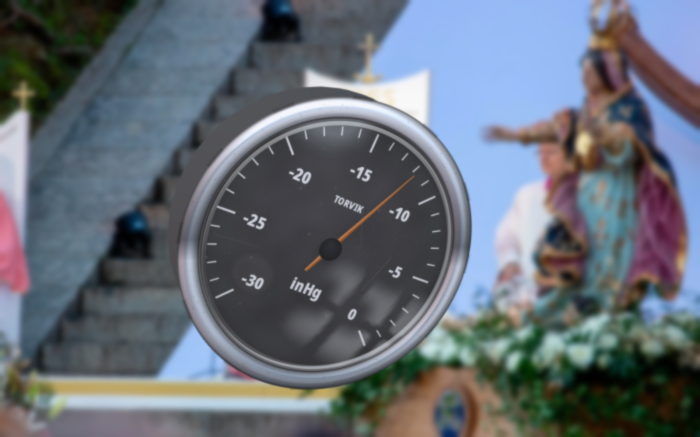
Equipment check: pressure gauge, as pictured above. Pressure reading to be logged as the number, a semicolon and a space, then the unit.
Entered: -12; inHg
